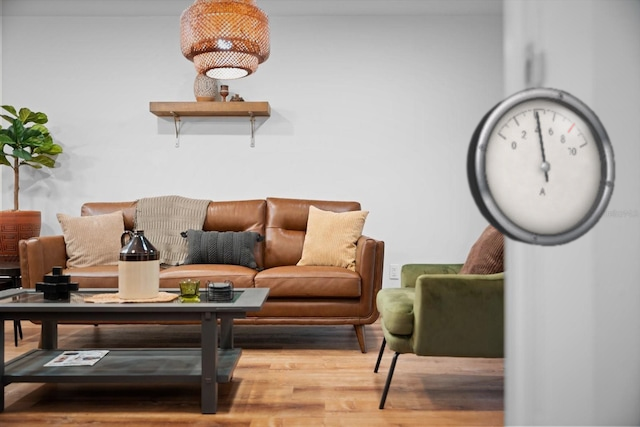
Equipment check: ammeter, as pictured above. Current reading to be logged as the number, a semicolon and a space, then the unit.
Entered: 4; A
